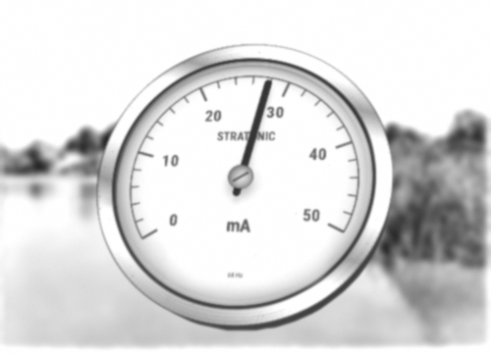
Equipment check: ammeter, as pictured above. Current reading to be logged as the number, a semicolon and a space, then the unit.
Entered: 28; mA
